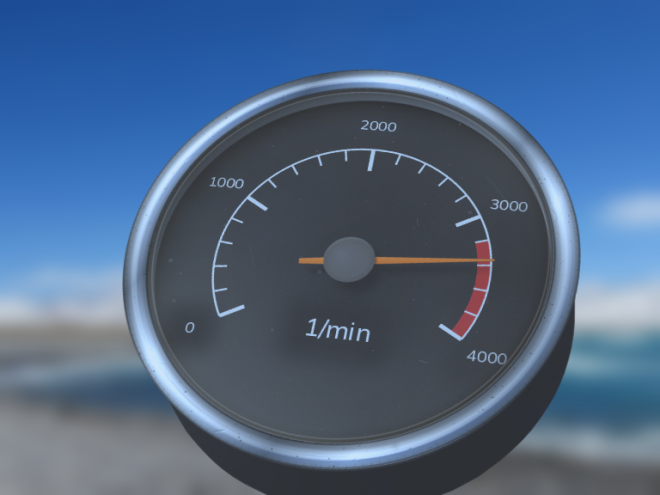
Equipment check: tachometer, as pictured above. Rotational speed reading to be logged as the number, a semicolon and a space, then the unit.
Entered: 3400; rpm
